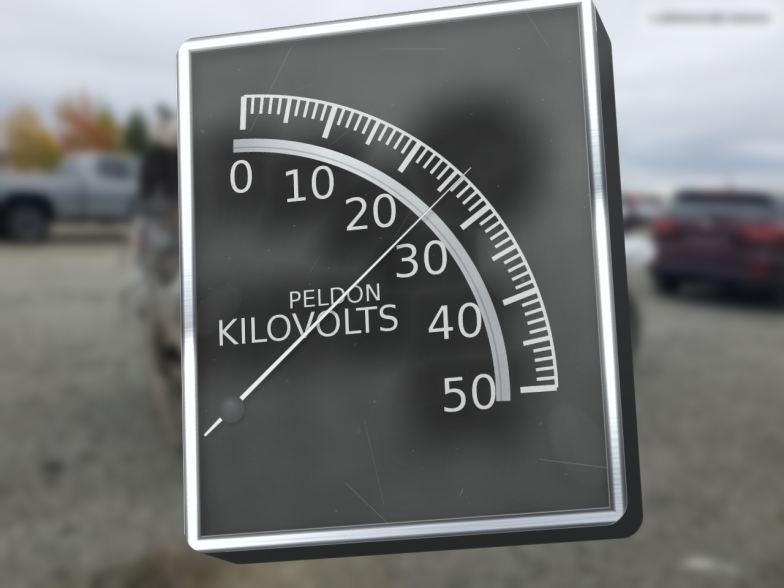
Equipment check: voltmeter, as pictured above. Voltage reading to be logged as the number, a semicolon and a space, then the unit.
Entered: 26; kV
